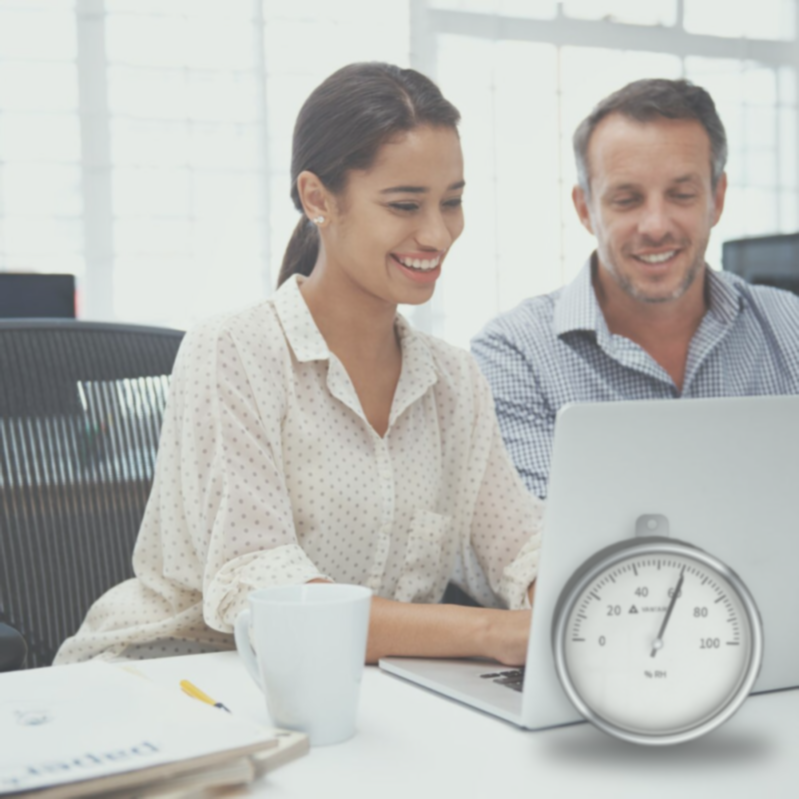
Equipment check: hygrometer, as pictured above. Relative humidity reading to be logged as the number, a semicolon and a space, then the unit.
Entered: 60; %
